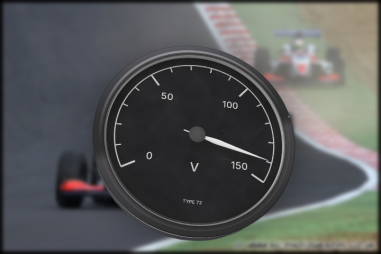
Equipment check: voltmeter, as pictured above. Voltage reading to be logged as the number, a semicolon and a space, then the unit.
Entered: 140; V
